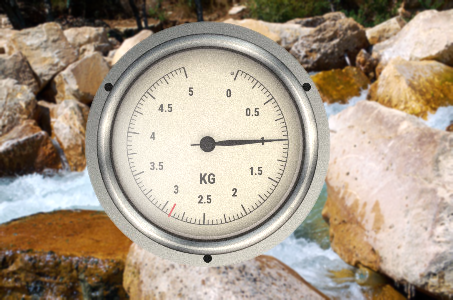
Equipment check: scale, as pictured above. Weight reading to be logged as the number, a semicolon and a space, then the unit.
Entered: 1; kg
